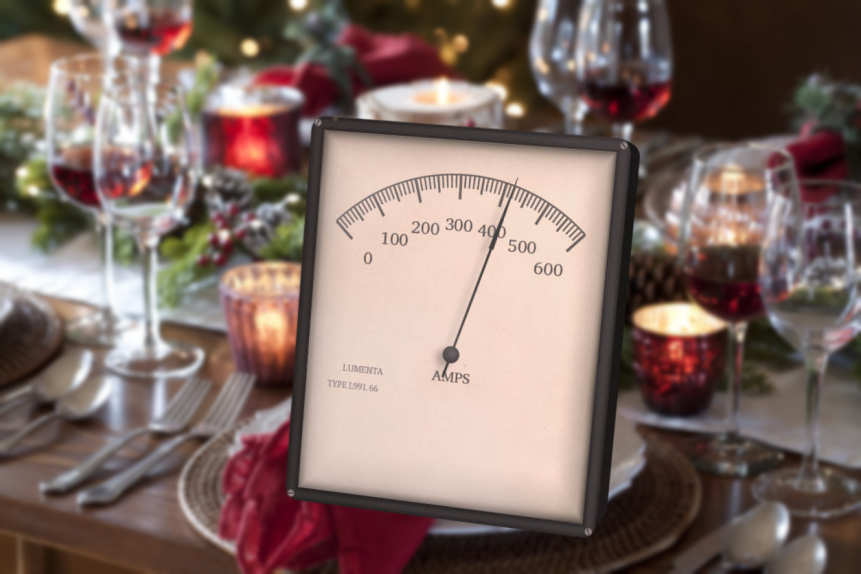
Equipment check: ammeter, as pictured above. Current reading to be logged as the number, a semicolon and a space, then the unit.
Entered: 420; A
